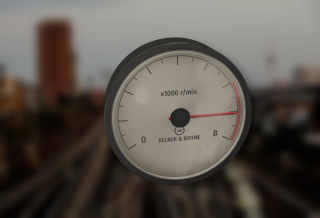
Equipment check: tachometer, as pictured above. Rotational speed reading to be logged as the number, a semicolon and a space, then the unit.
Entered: 7000; rpm
